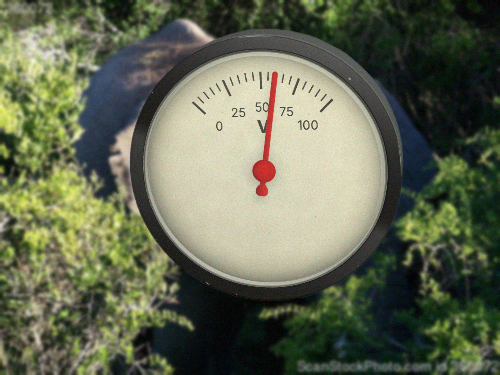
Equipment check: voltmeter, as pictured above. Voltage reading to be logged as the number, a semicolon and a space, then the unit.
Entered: 60; V
